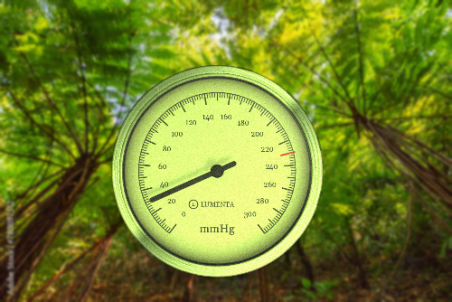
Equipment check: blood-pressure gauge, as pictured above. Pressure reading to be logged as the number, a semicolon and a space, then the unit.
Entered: 30; mmHg
